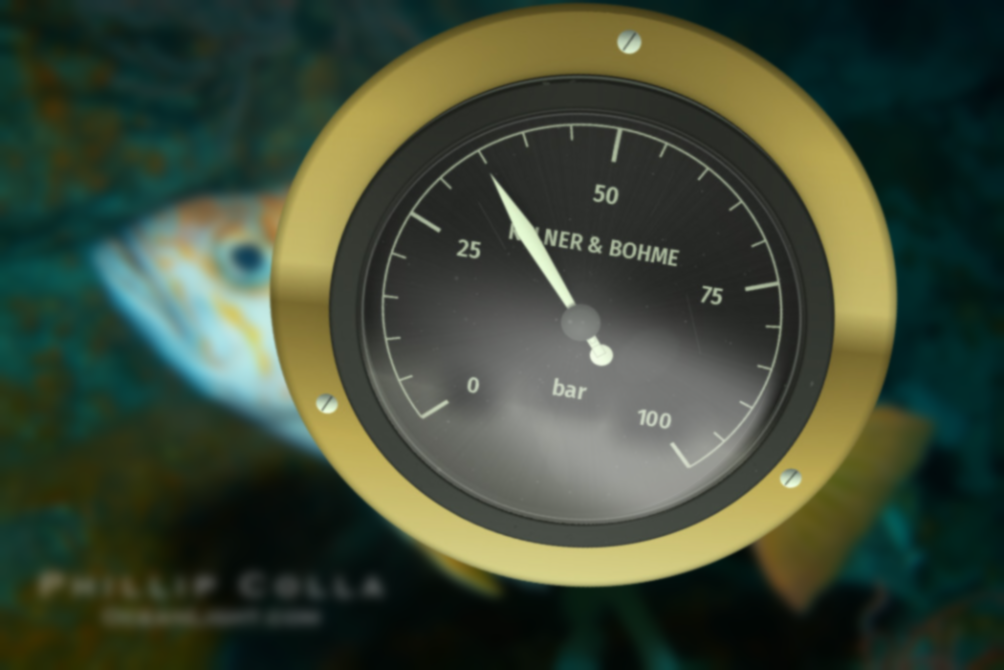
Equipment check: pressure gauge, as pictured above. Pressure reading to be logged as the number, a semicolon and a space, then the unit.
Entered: 35; bar
